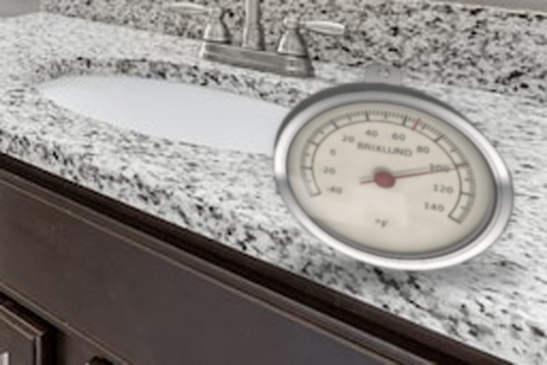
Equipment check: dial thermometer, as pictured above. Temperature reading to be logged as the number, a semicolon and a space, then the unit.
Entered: 100; °F
